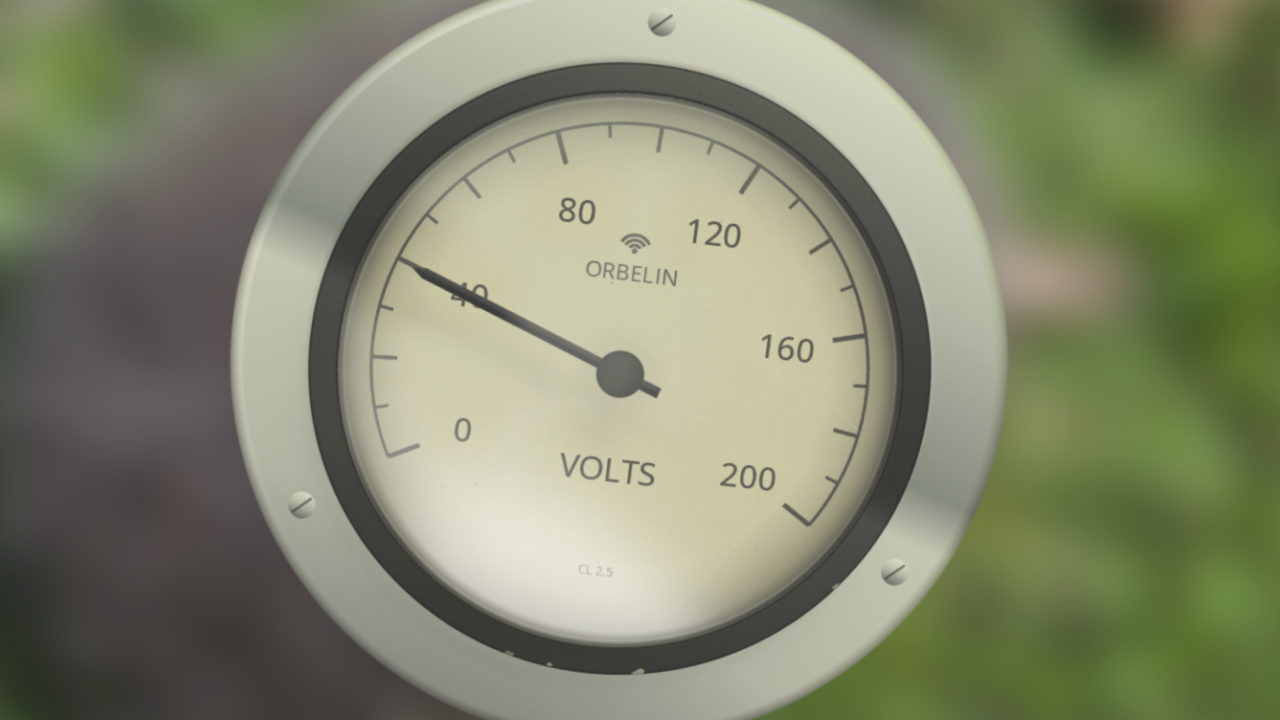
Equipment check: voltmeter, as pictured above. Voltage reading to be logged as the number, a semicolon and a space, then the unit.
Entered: 40; V
